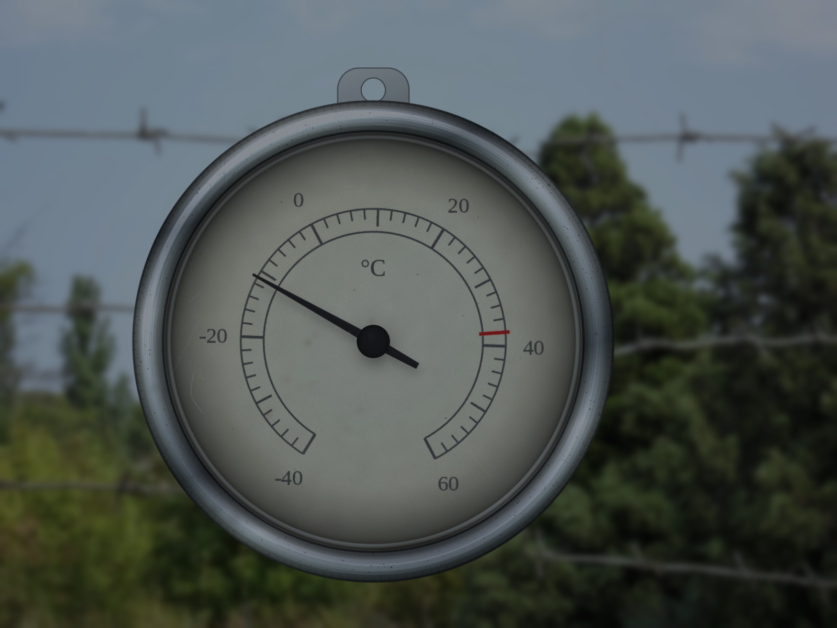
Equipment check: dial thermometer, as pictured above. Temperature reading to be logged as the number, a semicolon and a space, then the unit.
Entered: -11; °C
